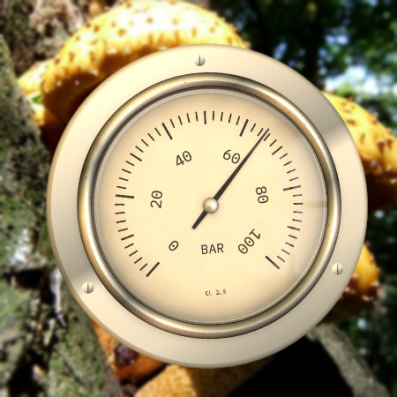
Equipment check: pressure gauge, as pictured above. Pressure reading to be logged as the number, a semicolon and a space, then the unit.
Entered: 65; bar
